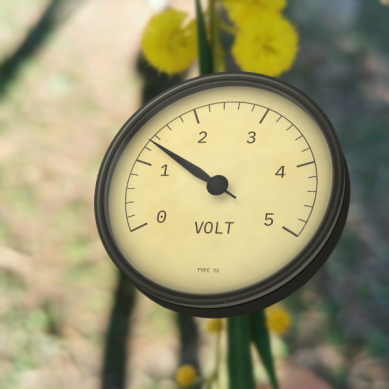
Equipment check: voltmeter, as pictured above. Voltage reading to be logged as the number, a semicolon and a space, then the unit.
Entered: 1.3; V
